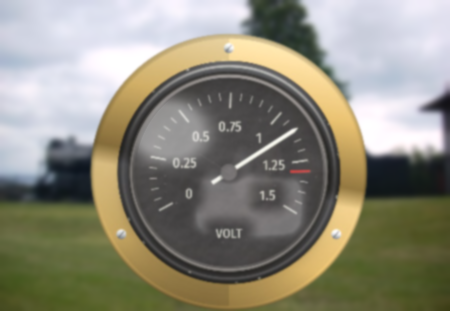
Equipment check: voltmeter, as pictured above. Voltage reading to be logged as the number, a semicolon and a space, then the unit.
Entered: 1.1; V
